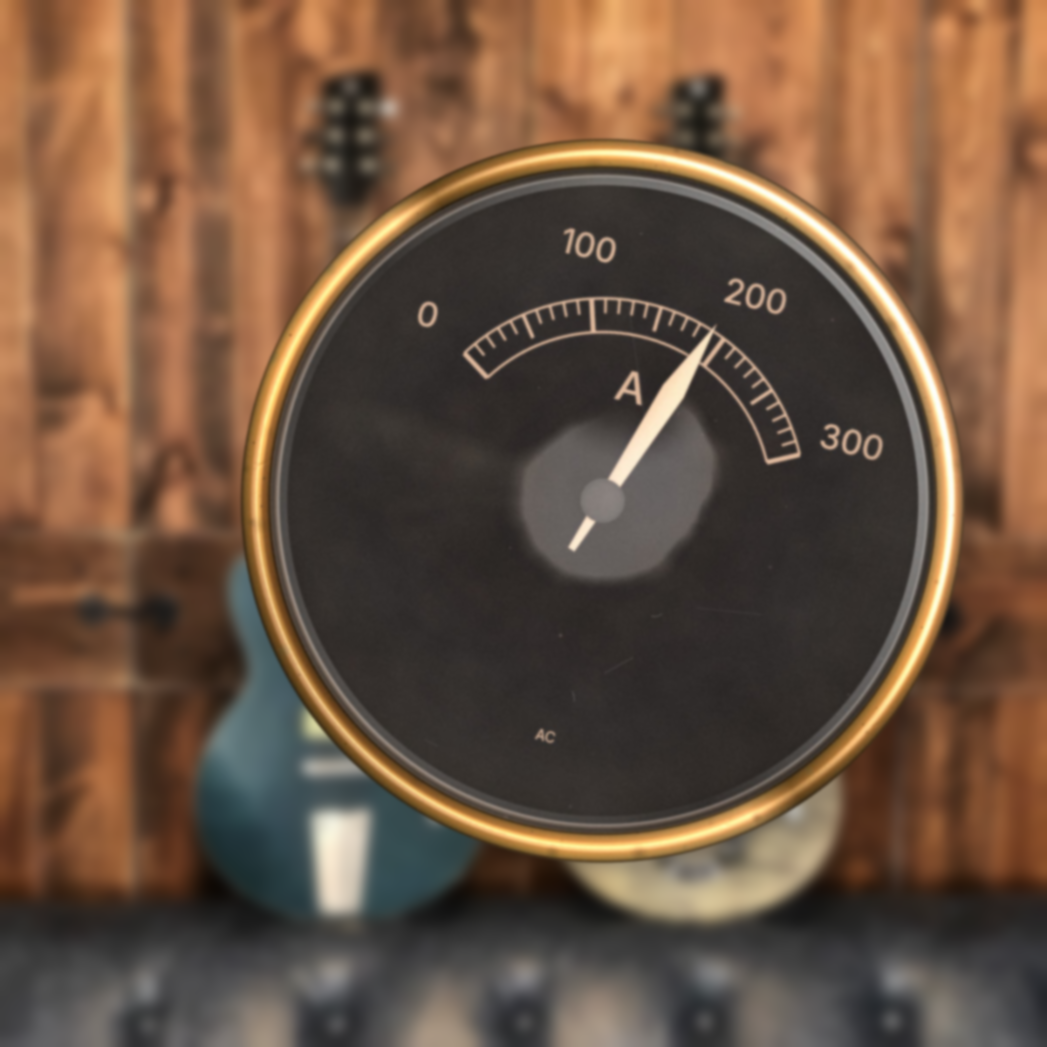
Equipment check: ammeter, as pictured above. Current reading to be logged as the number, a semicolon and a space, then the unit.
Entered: 190; A
